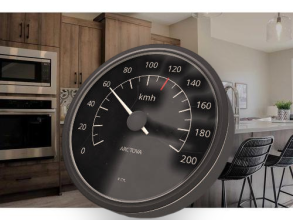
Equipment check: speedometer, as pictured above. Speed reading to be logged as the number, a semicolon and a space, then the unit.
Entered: 60; km/h
